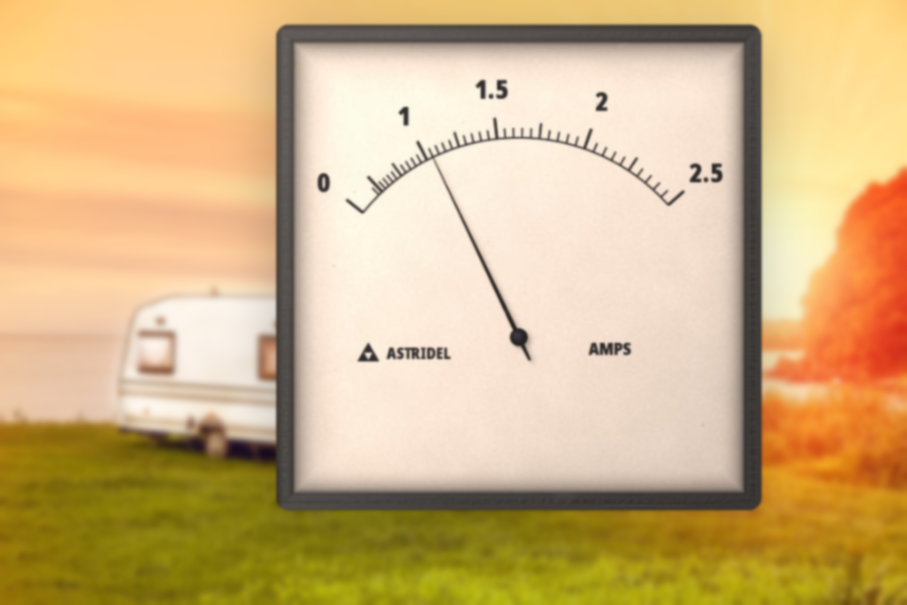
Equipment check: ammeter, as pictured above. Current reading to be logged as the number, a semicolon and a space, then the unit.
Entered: 1.05; A
